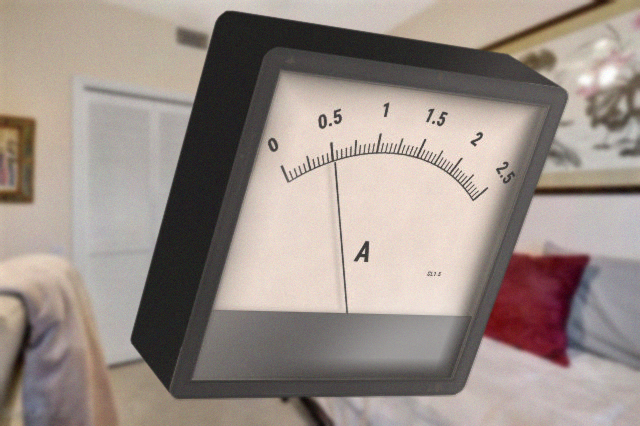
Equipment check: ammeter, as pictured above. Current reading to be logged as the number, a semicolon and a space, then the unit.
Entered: 0.5; A
